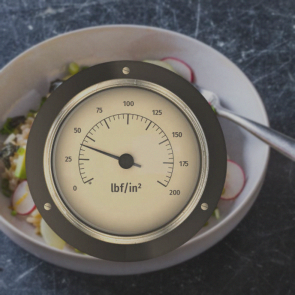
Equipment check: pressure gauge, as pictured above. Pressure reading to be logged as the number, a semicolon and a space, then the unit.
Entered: 40; psi
